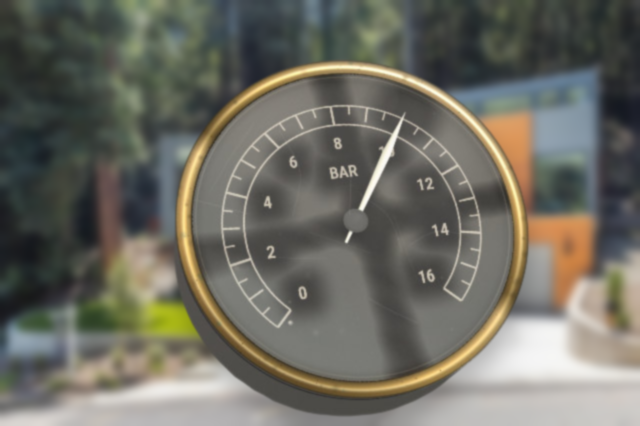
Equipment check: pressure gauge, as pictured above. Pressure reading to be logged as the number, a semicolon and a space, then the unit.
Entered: 10; bar
